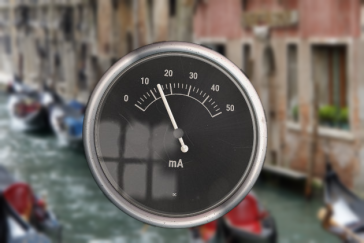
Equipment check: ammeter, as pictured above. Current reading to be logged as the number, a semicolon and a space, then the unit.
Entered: 14; mA
